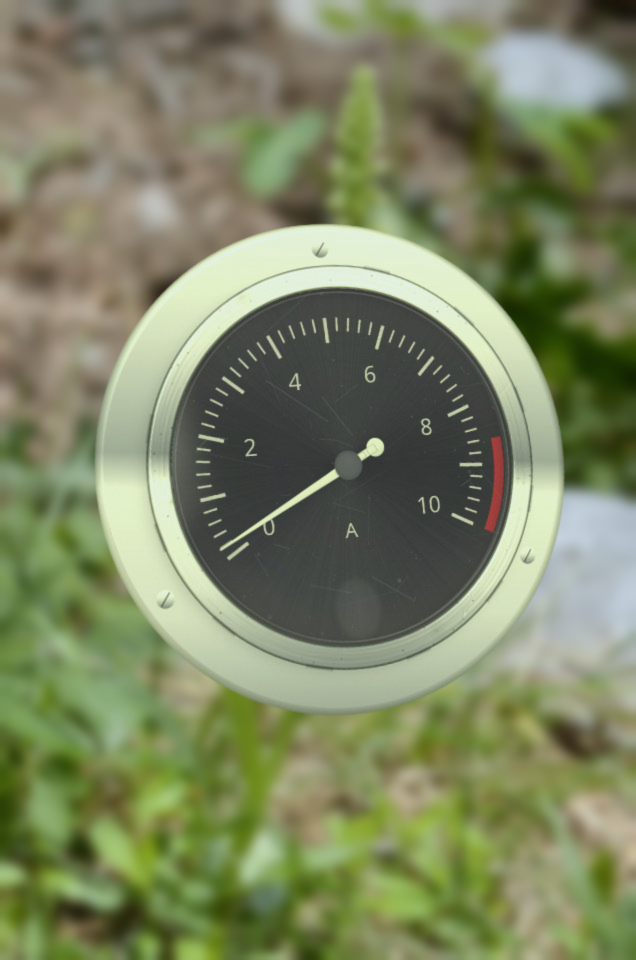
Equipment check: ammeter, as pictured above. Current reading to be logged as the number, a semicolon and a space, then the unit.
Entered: 0.2; A
